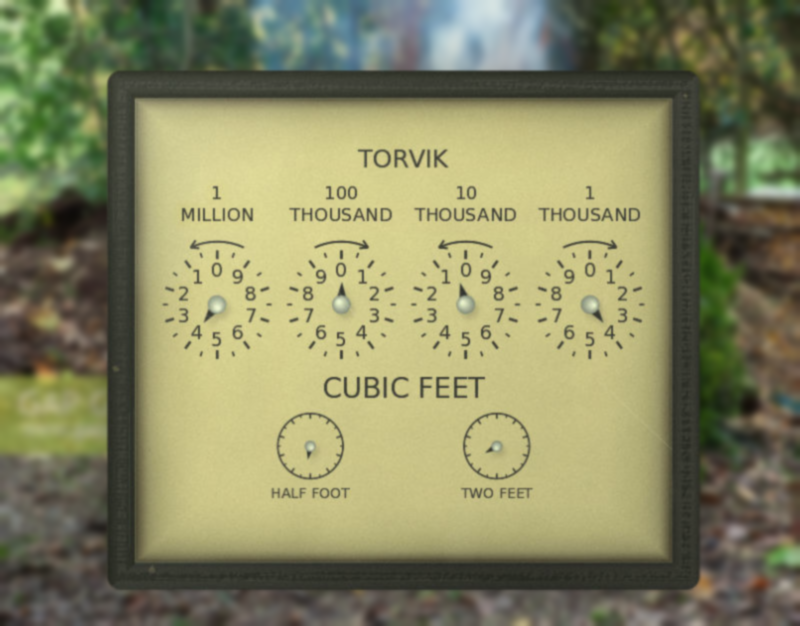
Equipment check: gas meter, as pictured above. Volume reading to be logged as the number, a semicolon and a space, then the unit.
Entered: 400400; ft³
